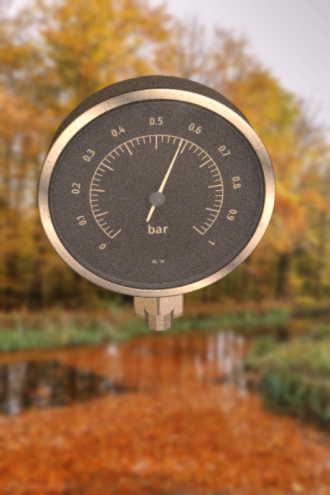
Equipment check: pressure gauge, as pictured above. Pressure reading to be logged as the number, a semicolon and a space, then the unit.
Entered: 0.58; bar
